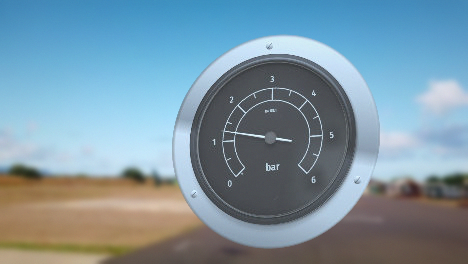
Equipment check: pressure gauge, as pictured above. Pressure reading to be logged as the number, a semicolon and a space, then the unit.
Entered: 1.25; bar
